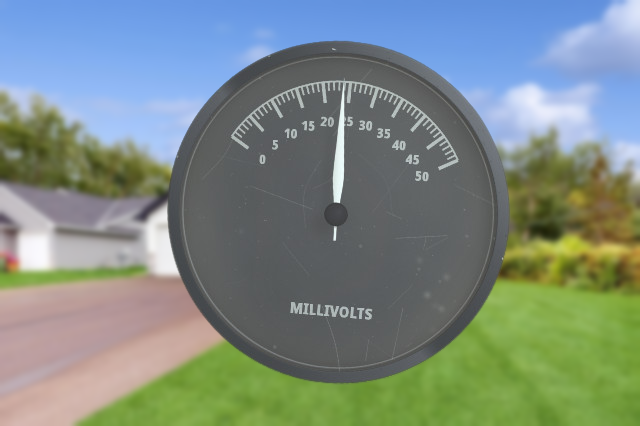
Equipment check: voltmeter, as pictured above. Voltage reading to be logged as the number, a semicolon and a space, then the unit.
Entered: 24; mV
